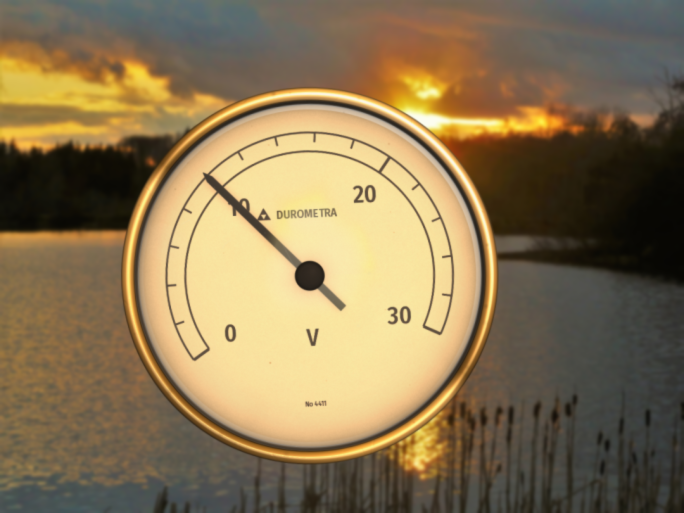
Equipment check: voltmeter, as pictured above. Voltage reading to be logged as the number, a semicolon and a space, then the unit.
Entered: 10; V
